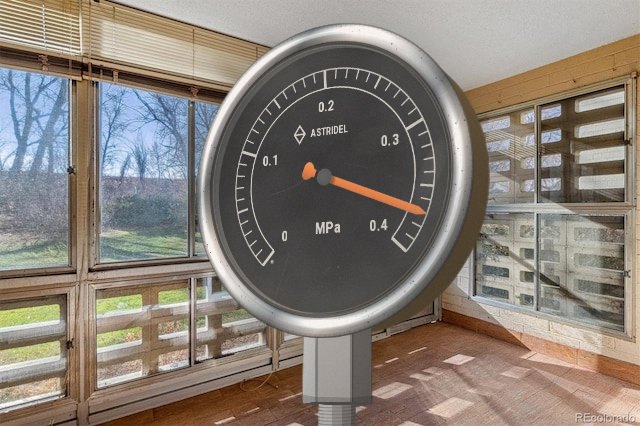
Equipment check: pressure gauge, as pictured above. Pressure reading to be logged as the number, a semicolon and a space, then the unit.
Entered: 0.37; MPa
